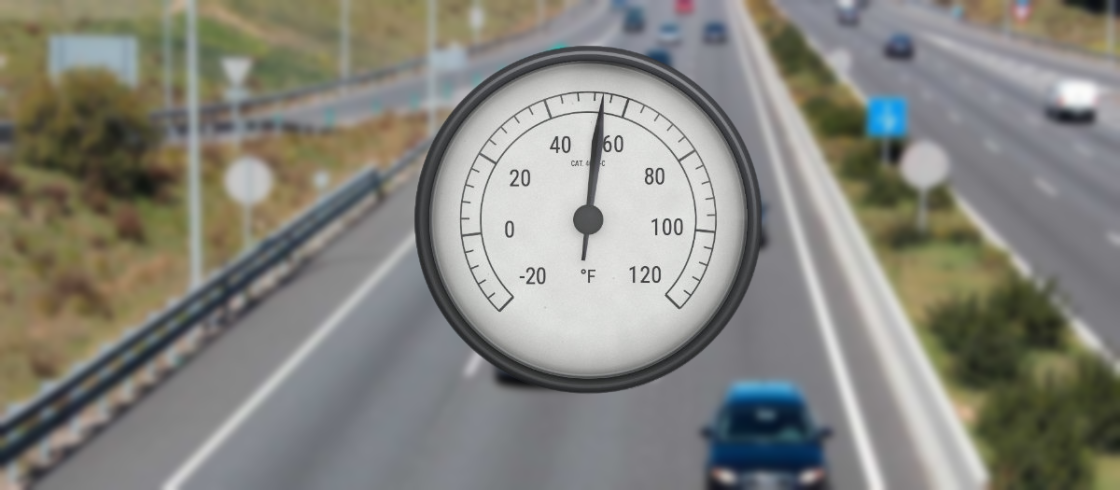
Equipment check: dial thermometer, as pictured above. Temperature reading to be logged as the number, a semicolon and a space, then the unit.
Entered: 54; °F
